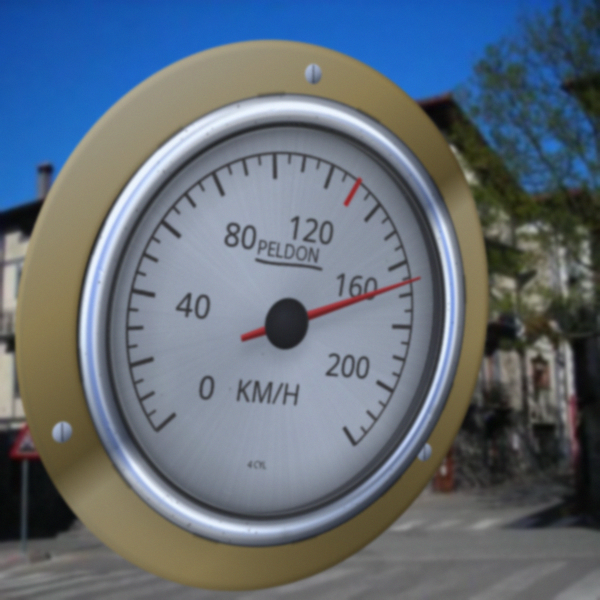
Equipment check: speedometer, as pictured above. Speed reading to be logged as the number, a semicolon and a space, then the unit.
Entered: 165; km/h
